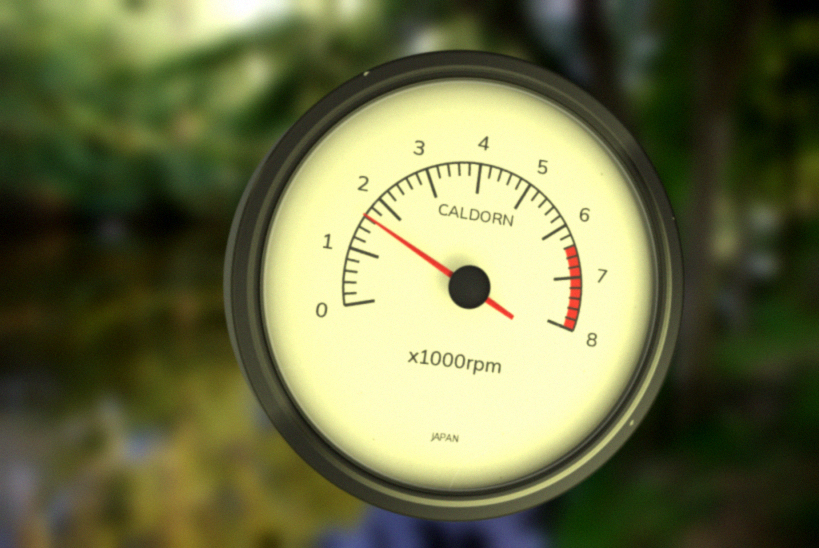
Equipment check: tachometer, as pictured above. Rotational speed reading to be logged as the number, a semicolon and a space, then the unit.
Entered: 1600; rpm
